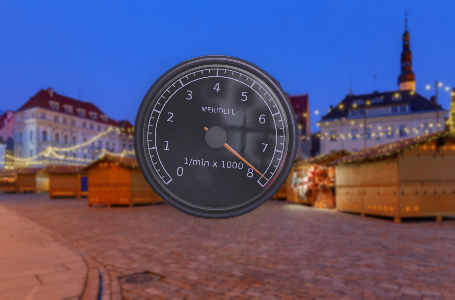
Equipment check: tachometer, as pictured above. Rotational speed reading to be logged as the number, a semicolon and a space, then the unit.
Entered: 7800; rpm
